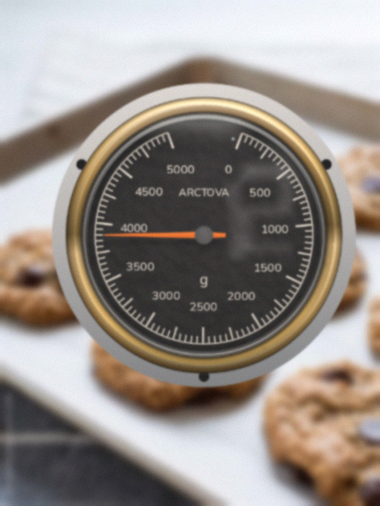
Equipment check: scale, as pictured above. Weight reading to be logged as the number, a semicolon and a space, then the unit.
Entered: 3900; g
